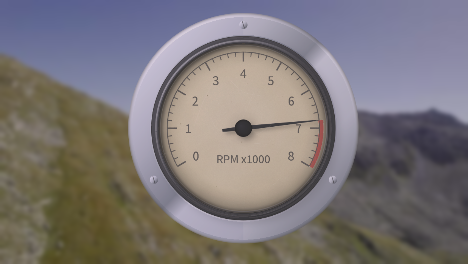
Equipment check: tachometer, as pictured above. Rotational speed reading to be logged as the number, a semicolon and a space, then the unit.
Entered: 6800; rpm
